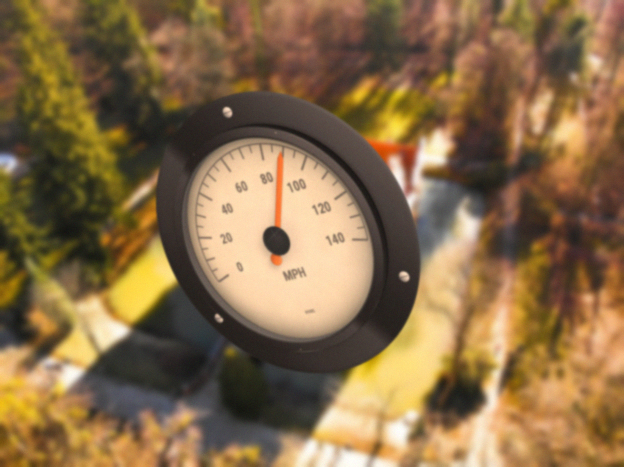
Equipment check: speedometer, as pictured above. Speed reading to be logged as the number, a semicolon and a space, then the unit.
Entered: 90; mph
